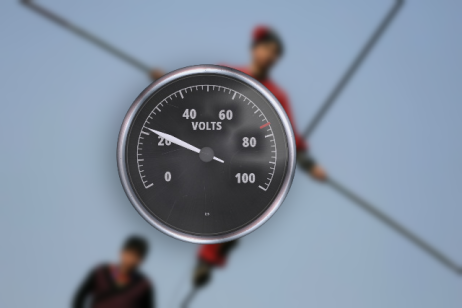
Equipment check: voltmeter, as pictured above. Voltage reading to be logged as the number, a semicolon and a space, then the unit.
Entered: 22; V
